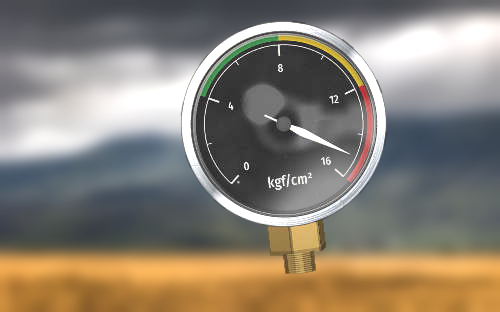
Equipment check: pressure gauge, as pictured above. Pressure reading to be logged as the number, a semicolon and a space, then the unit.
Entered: 15; kg/cm²
